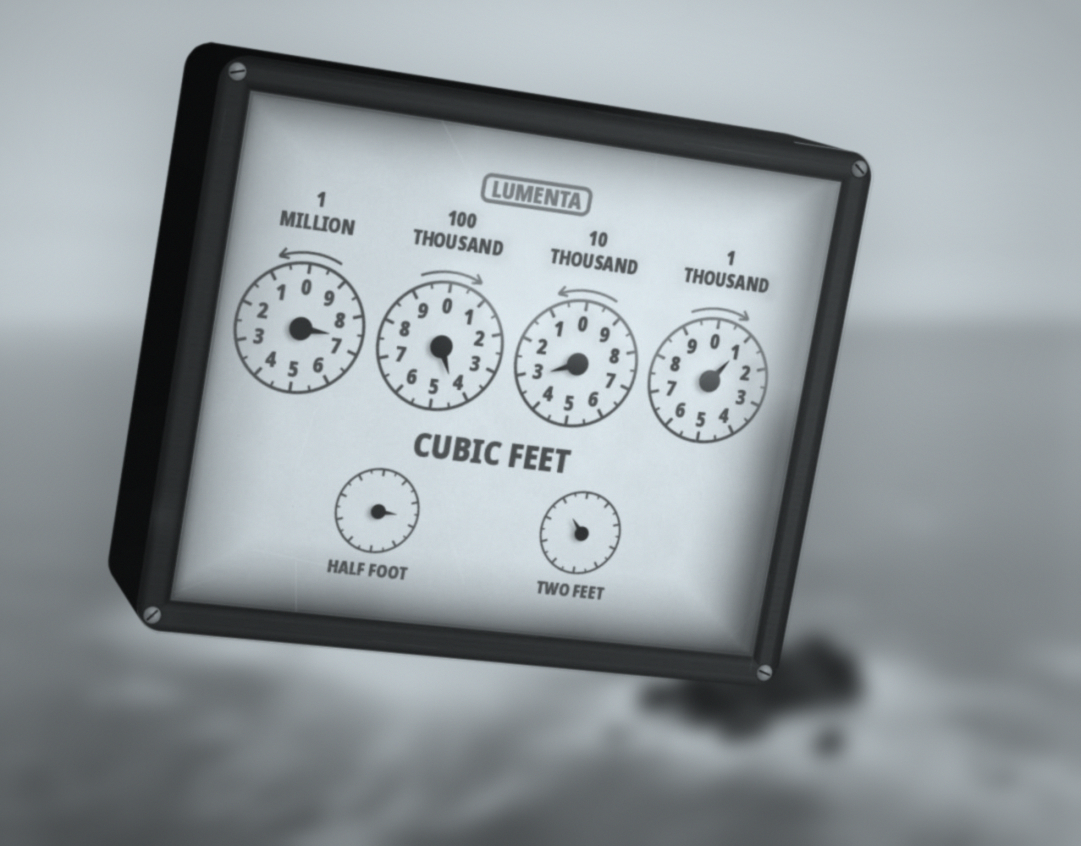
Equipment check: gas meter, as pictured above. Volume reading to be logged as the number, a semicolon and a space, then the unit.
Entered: 743100; ft³
